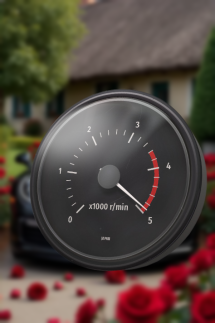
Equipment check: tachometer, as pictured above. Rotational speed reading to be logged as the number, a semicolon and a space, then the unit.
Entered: 4900; rpm
